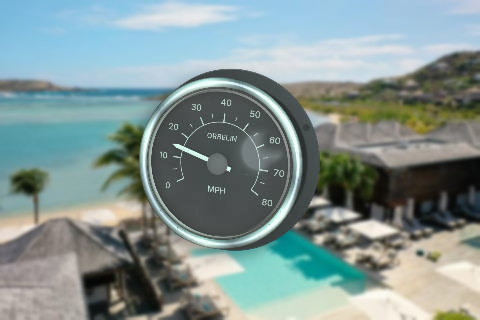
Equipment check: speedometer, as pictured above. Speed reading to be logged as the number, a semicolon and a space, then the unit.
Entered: 15; mph
